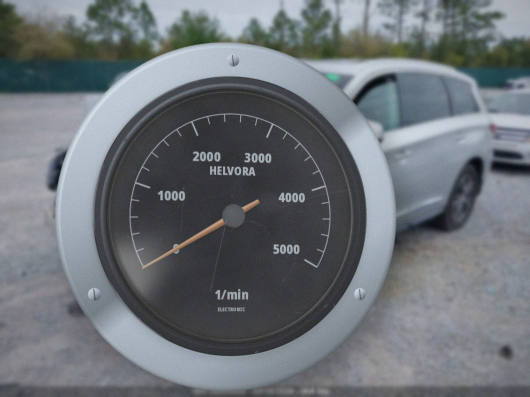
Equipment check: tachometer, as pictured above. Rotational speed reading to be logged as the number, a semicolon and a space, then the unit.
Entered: 0; rpm
